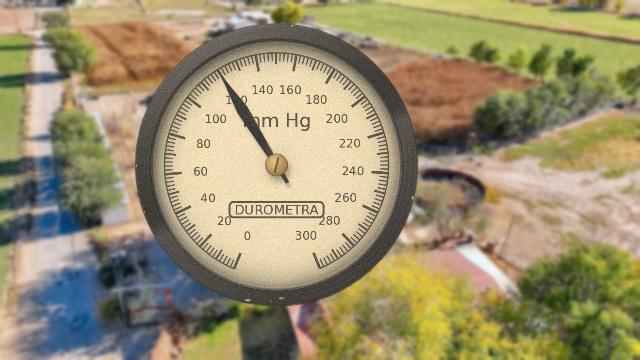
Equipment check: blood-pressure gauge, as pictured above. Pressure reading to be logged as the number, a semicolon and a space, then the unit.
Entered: 120; mmHg
